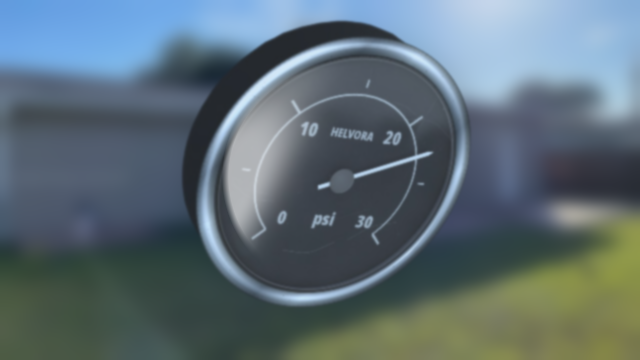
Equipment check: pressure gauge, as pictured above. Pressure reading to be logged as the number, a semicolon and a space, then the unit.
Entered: 22.5; psi
